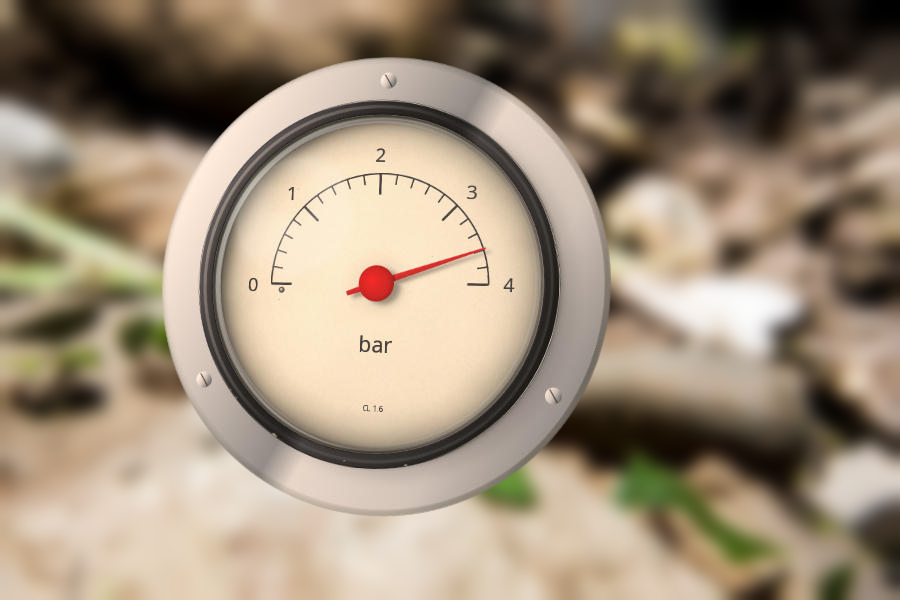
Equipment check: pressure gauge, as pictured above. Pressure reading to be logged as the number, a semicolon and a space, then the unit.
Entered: 3.6; bar
